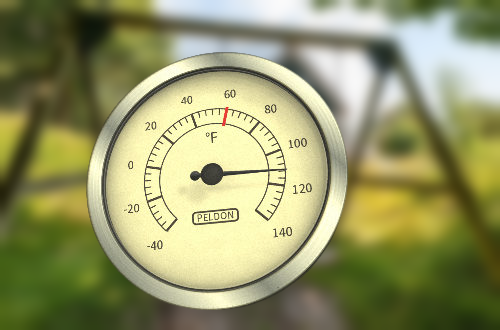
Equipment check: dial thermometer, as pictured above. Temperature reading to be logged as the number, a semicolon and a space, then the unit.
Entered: 112; °F
